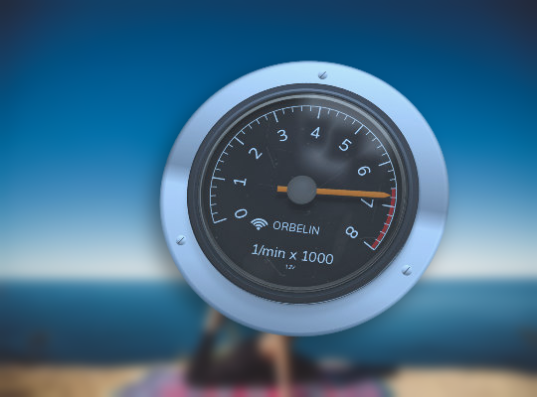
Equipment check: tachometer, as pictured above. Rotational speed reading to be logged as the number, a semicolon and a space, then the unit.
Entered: 6800; rpm
